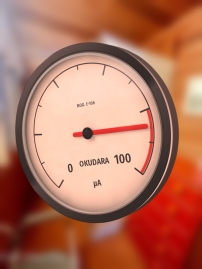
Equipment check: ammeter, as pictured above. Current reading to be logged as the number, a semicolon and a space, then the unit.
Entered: 85; µA
